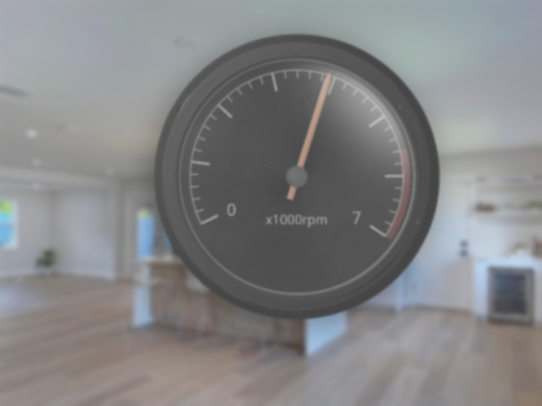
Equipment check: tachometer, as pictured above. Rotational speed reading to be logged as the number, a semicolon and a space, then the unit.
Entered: 3900; rpm
